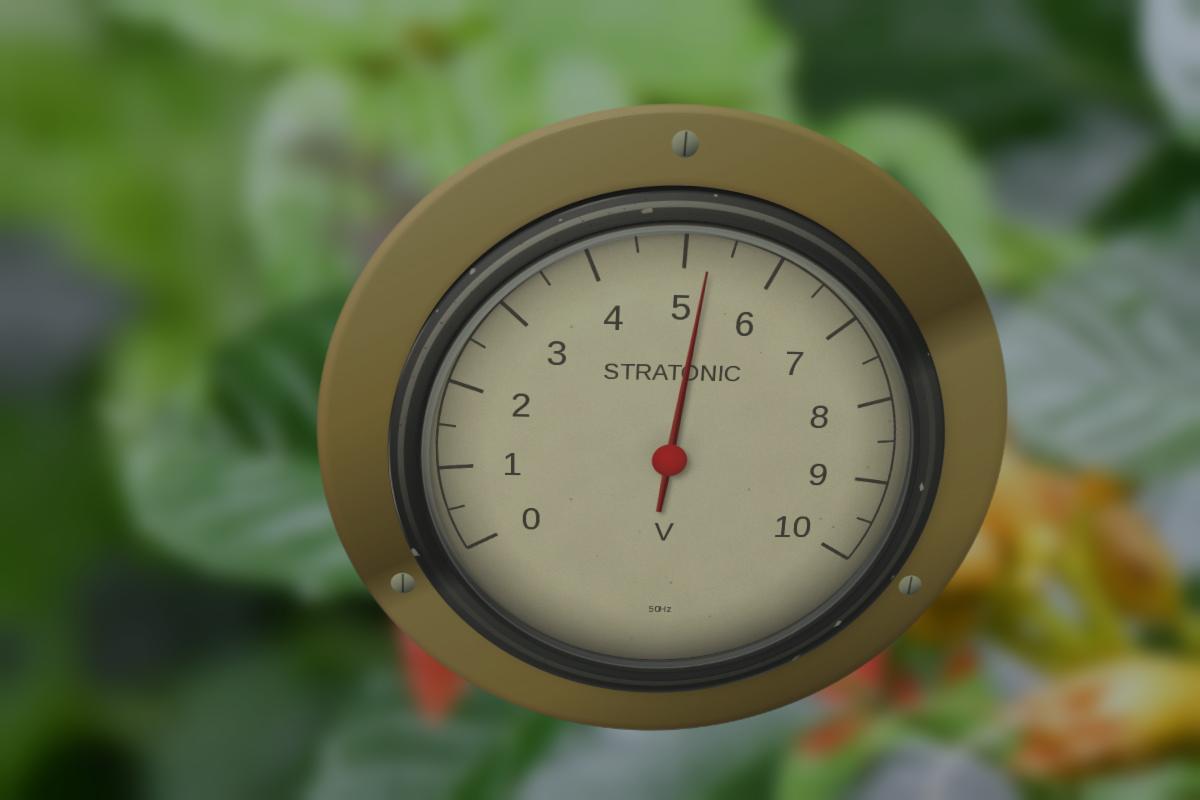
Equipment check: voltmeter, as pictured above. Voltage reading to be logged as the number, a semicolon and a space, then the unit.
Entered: 5.25; V
